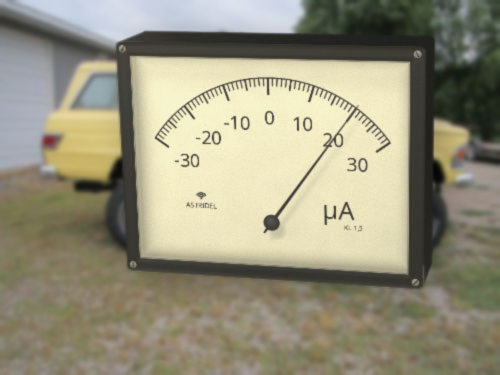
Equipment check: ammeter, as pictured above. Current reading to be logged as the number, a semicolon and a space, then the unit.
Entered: 20; µA
